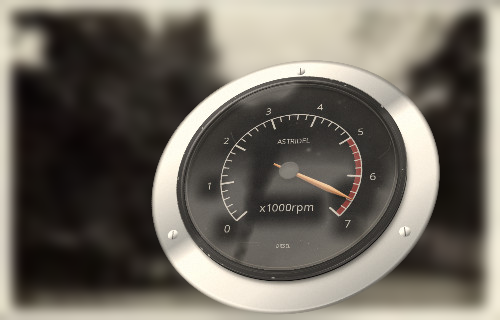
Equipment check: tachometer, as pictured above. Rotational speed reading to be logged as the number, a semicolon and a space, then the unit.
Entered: 6600; rpm
